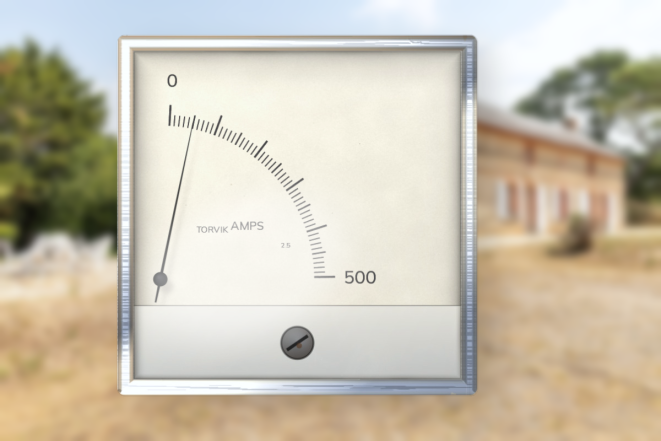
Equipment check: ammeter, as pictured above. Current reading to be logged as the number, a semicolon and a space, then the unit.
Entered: 50; A
